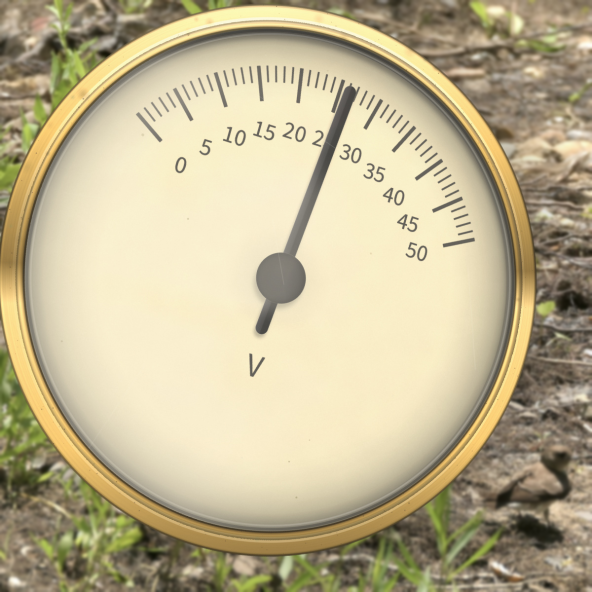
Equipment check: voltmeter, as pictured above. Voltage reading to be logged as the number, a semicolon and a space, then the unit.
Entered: 26; V
